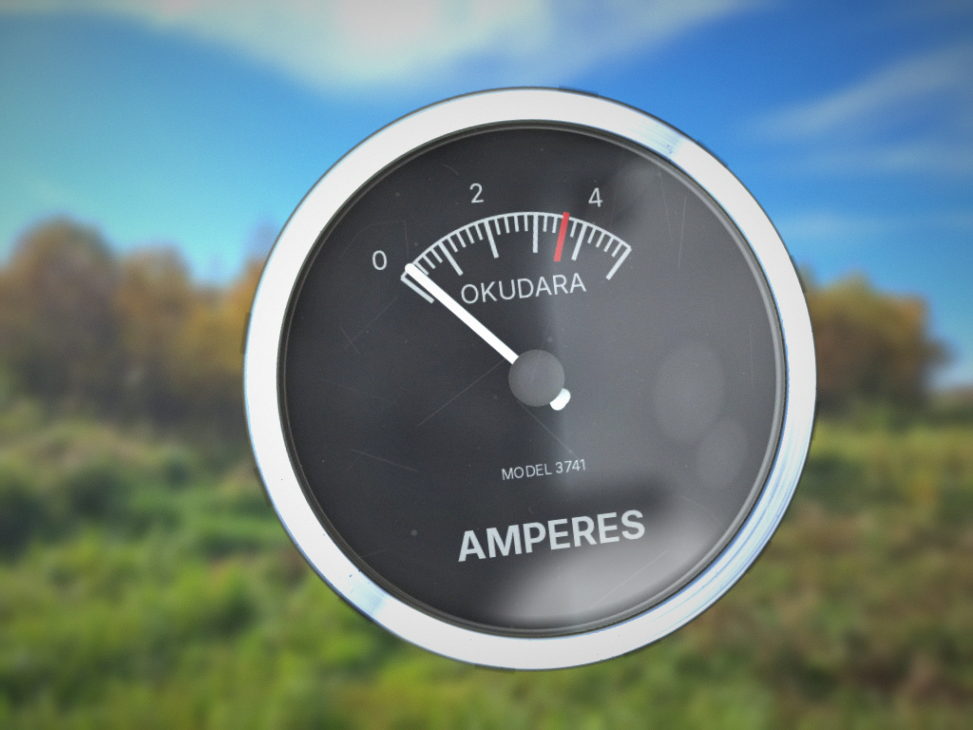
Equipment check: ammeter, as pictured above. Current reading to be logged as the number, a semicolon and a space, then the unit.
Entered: 0.2; A
